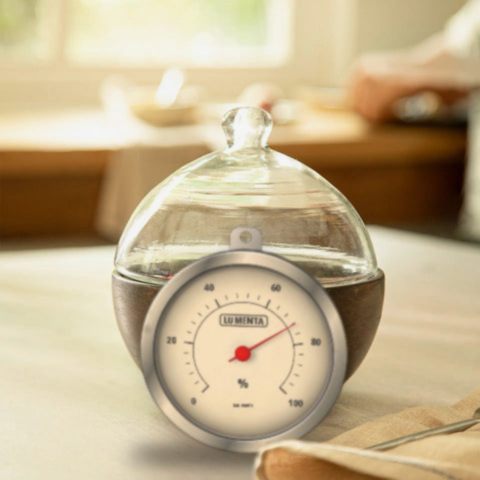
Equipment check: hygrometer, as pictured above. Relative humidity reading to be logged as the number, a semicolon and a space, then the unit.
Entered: 72; %
